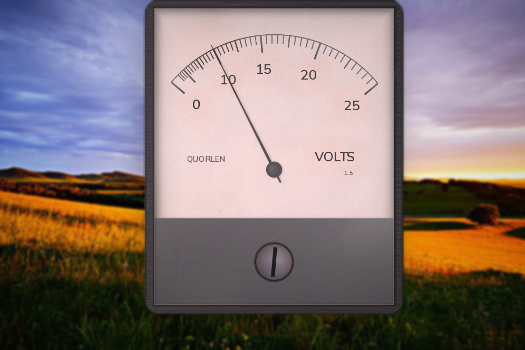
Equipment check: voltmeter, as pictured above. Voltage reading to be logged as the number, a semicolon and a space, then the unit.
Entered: 10; V
